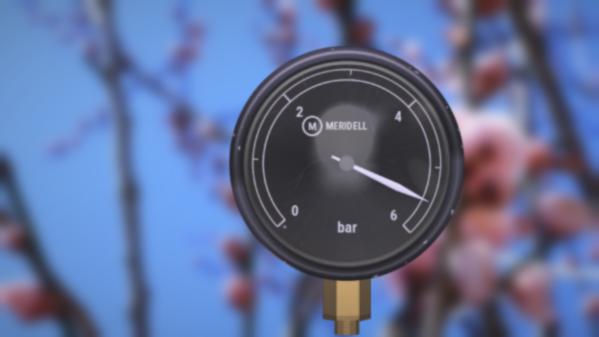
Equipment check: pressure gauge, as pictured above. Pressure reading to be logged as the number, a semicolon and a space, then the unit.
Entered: 5.5; bar
